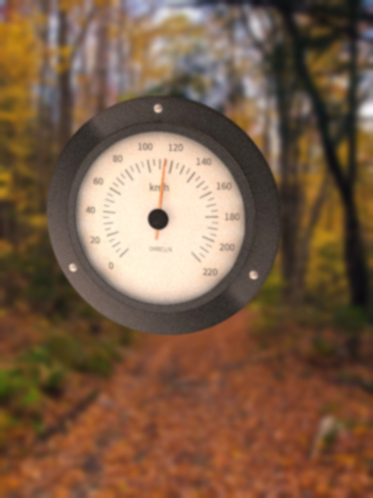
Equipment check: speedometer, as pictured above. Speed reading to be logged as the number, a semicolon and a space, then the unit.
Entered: 115; km/h
